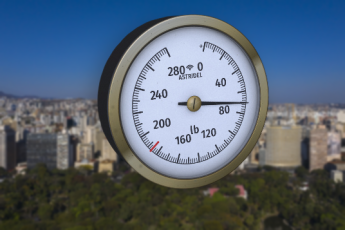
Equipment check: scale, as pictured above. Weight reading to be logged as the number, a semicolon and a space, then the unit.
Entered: 70; lb
